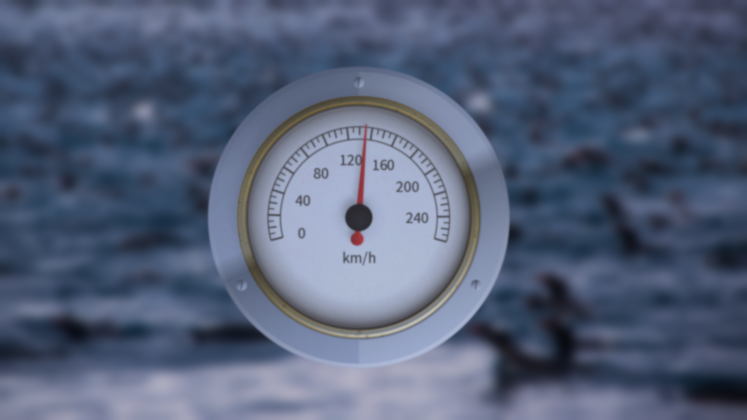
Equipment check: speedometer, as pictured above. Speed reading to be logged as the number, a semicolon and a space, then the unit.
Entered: 135; km/h
